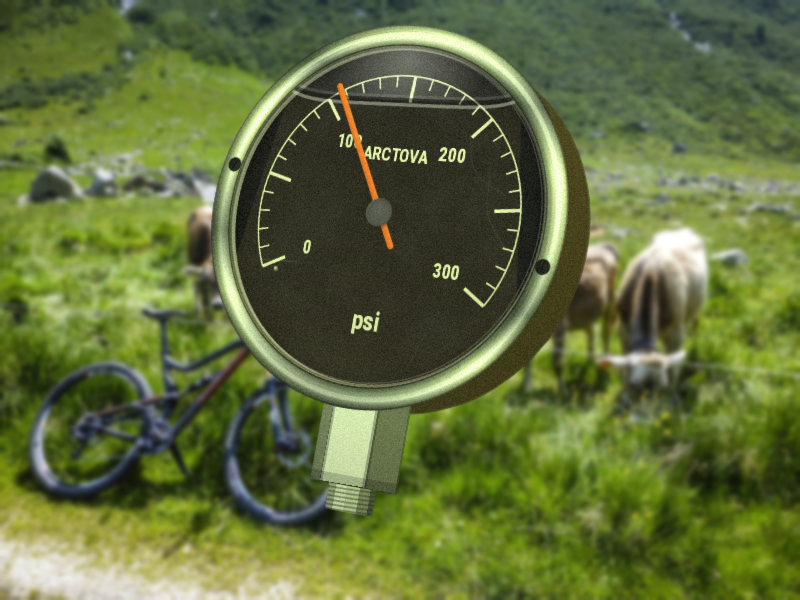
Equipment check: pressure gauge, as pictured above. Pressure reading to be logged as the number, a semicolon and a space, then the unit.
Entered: 110; psi
